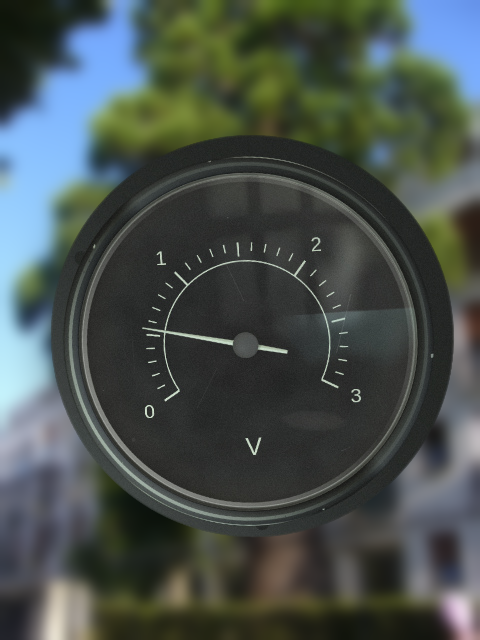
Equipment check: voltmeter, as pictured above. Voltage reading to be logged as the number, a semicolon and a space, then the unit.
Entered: 0.55; V
